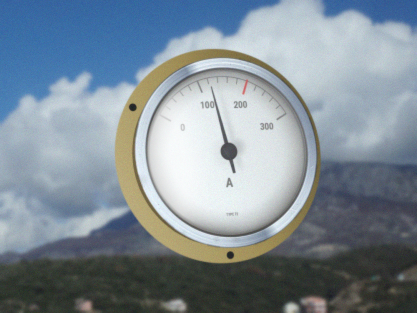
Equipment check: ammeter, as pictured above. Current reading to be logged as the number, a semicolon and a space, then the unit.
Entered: 120; A
